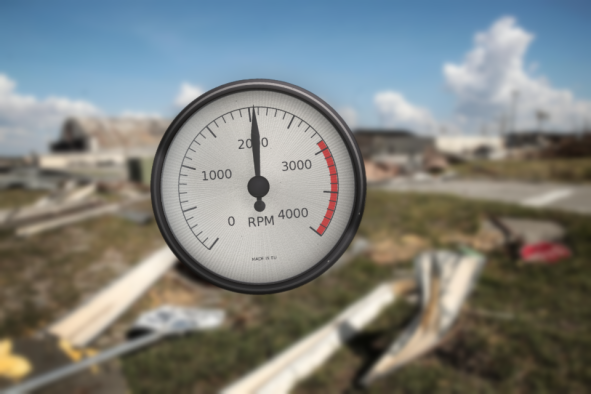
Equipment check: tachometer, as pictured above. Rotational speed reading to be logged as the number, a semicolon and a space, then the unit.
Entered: 2050; rpm
